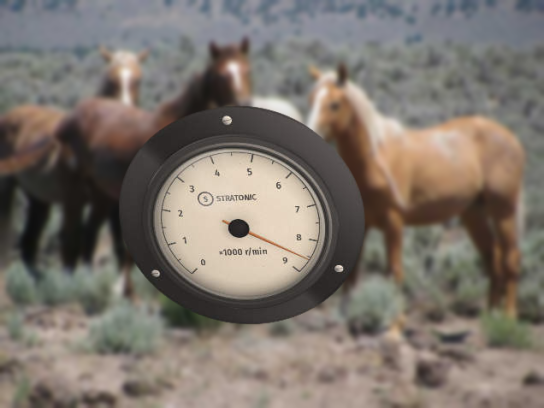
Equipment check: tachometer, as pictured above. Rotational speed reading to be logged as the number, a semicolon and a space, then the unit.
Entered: 8500; rpm
